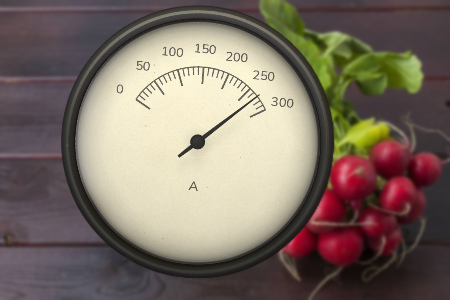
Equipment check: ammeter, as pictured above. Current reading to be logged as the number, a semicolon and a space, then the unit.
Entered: 270; A
